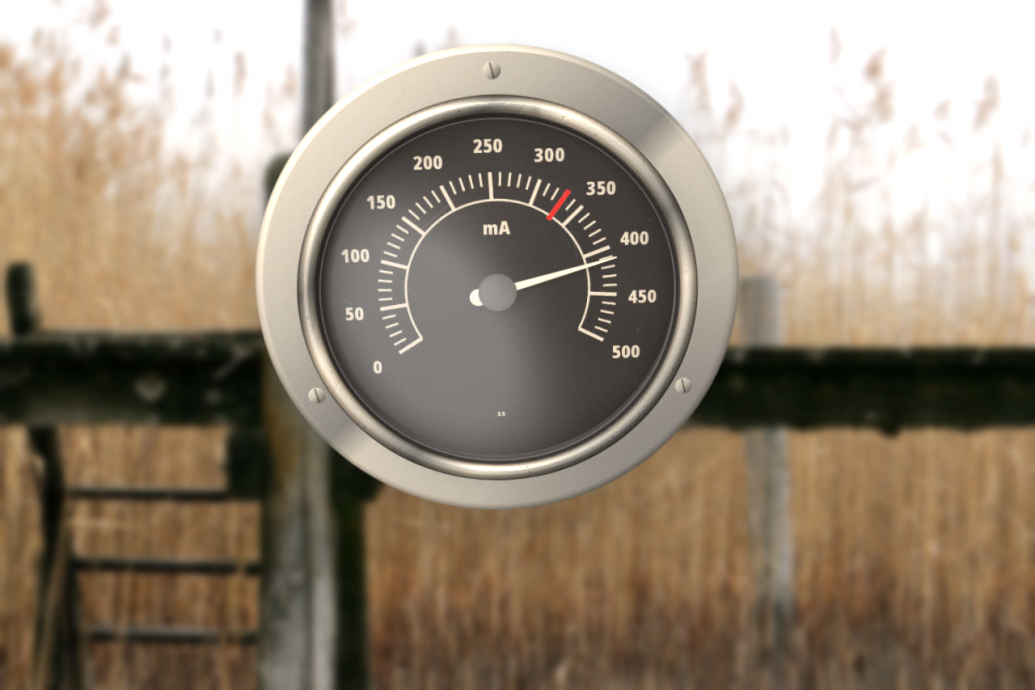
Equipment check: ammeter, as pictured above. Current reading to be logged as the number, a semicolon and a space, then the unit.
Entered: 410; mA
